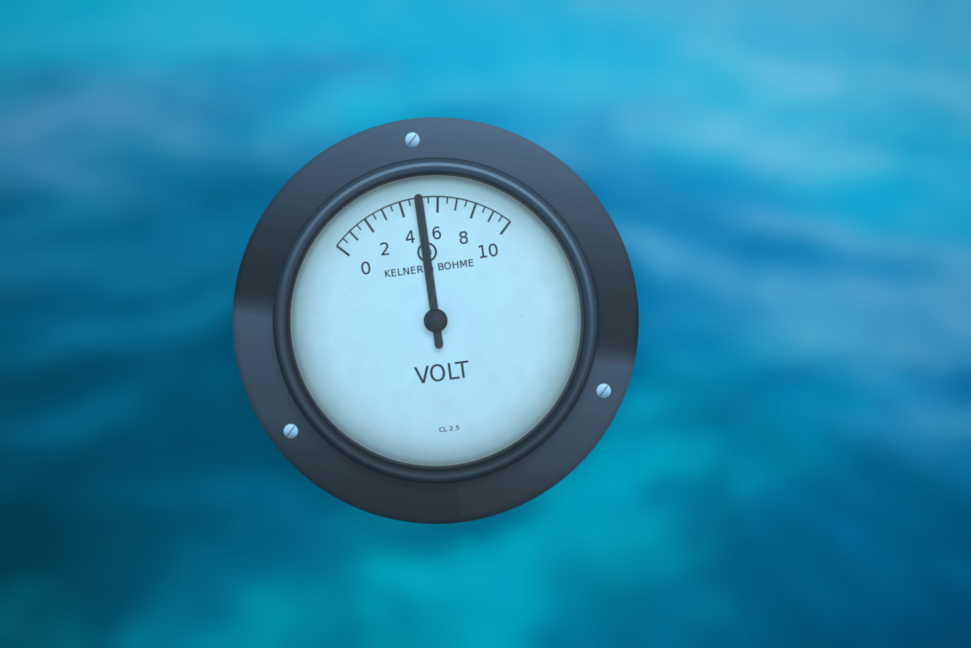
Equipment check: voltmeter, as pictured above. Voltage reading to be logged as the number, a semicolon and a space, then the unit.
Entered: 5; V
